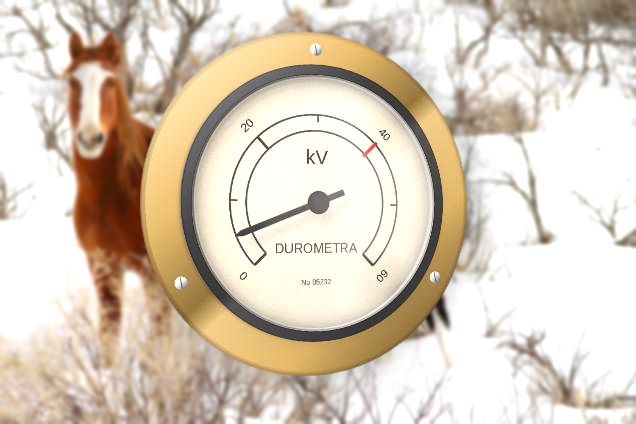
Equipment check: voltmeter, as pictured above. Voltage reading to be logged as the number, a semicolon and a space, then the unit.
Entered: 5; kV
